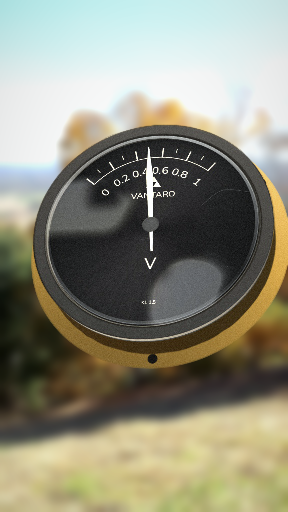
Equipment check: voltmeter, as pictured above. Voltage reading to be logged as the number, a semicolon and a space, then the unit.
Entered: 0.5; V
